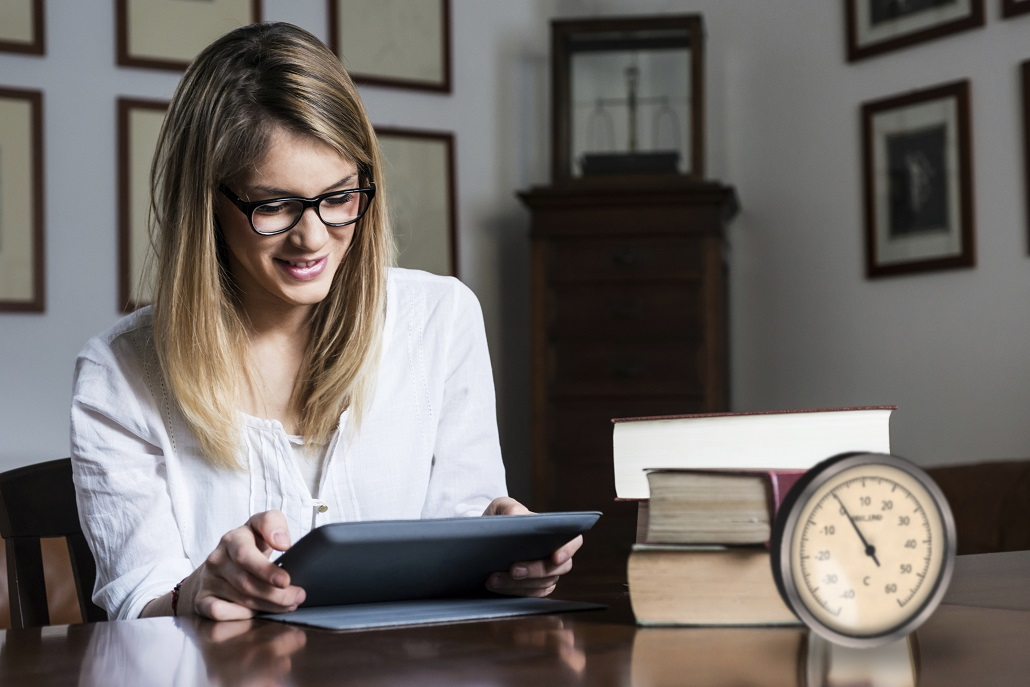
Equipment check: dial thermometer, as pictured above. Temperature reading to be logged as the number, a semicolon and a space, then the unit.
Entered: 0; °C
